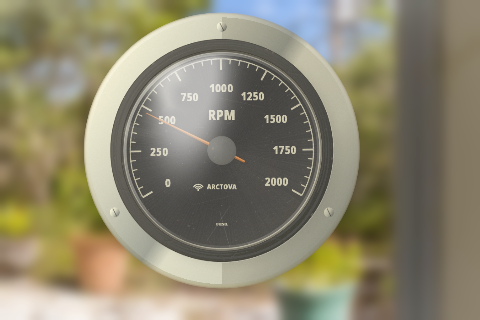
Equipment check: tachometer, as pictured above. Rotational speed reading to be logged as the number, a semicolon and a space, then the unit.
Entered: 475; rpm
